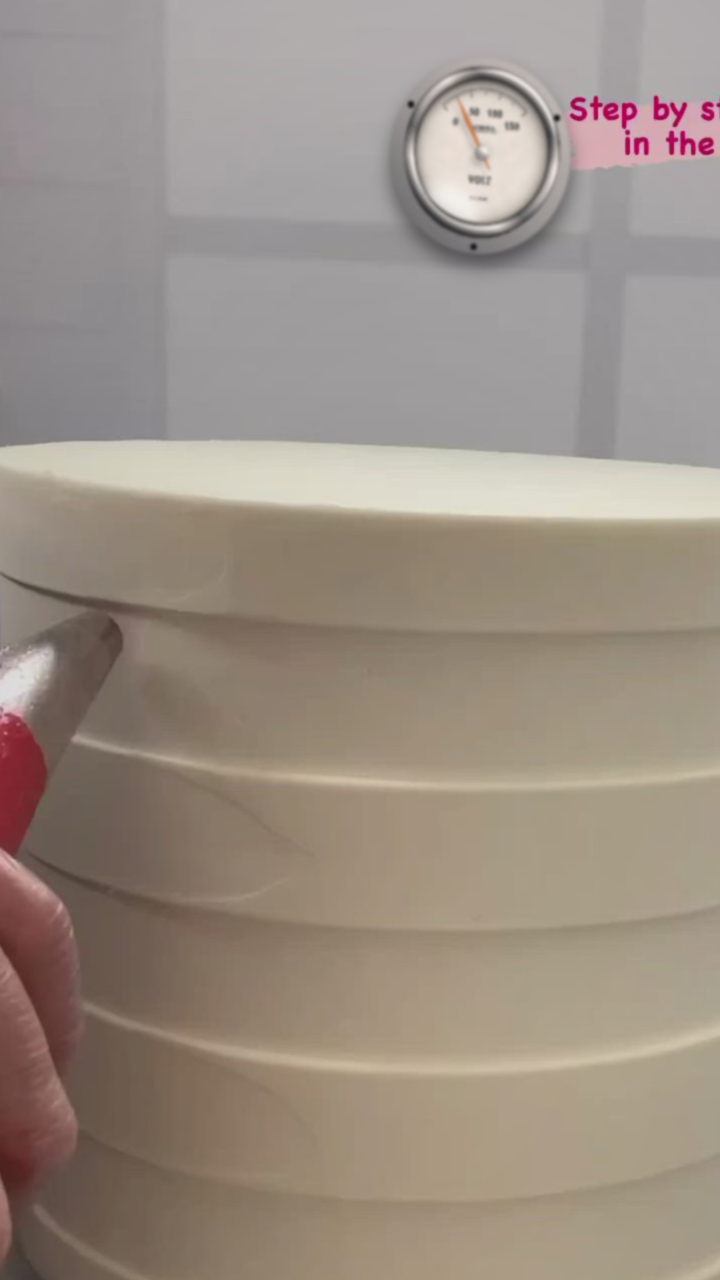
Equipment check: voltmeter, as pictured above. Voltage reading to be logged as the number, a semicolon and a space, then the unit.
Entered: 25; V
